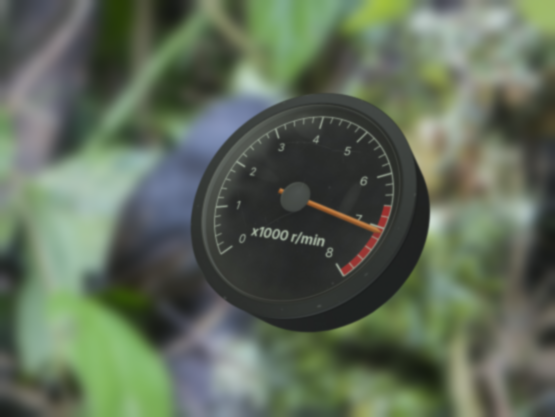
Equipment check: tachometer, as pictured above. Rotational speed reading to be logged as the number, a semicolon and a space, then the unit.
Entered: 7100; rpm
